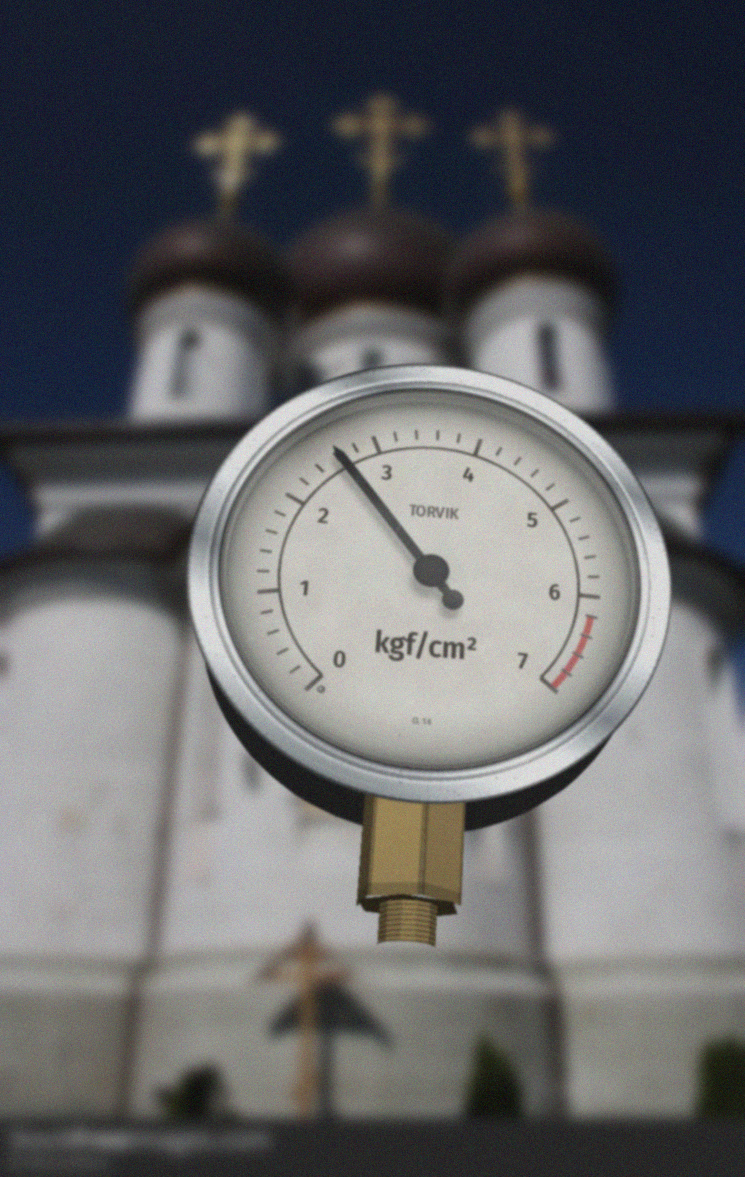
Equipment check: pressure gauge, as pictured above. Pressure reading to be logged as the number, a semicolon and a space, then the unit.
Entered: 2.6; kg/cm²
